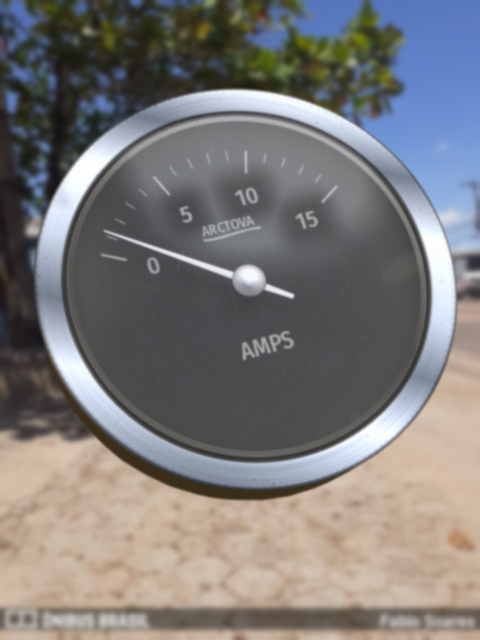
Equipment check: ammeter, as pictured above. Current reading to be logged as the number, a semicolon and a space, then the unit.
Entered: 1; A
